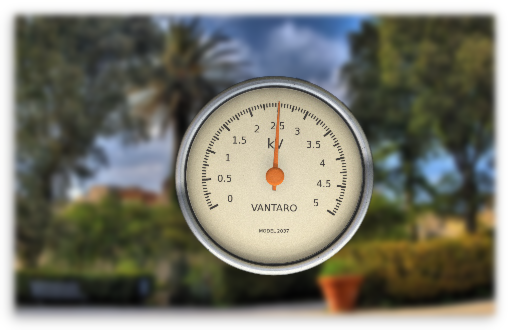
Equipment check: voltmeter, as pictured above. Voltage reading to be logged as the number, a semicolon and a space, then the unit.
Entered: 2.5; kV
